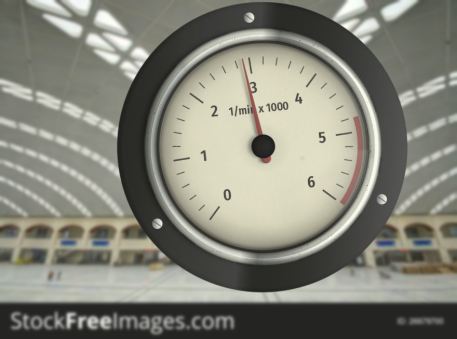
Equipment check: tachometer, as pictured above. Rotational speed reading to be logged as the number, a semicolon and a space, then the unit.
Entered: 2900; rpm
